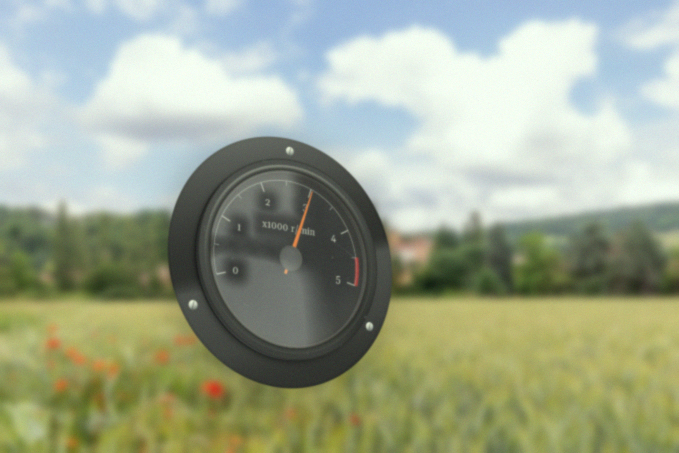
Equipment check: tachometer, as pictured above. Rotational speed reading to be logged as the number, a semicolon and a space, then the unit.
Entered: 3000; rpm
